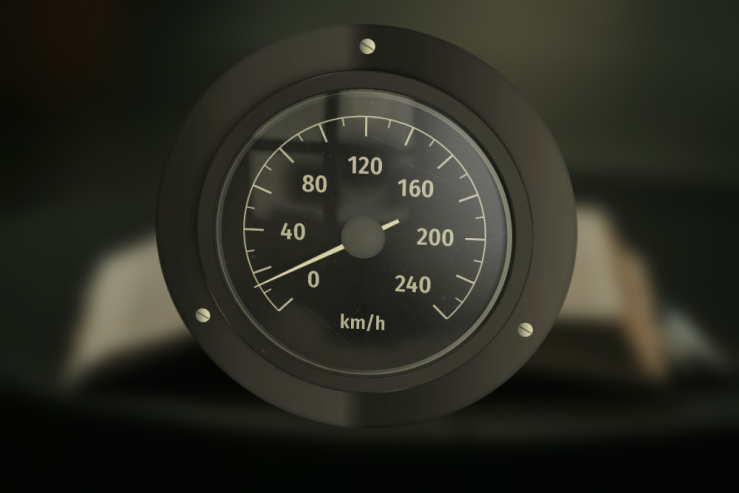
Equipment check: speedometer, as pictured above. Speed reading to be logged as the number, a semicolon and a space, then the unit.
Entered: 15; km/h
